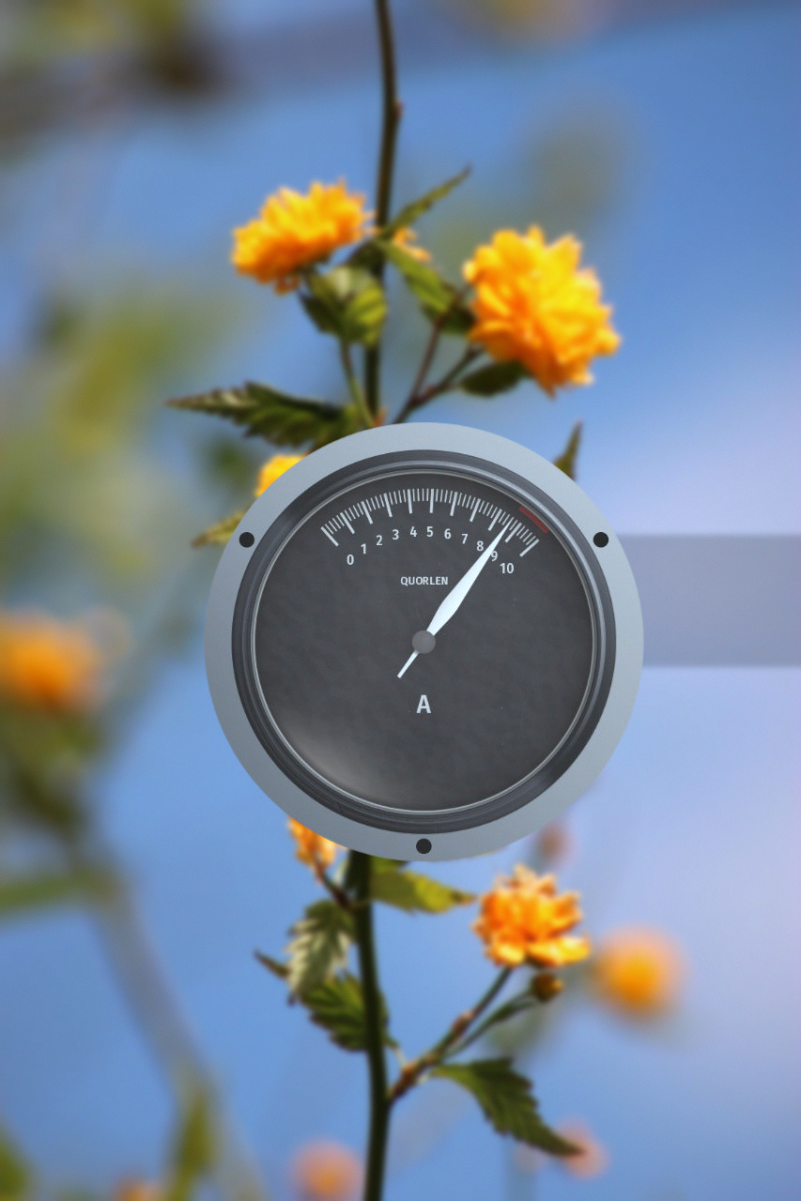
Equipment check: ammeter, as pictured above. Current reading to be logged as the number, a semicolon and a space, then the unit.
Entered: 8.6; A
